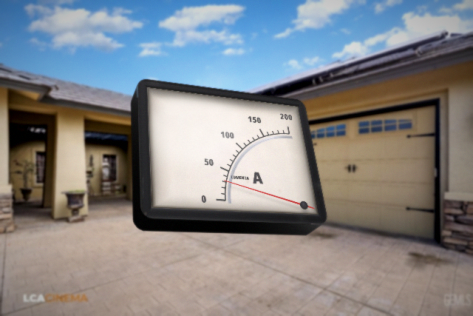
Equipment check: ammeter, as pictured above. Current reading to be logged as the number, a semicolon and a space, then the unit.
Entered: 30; A
